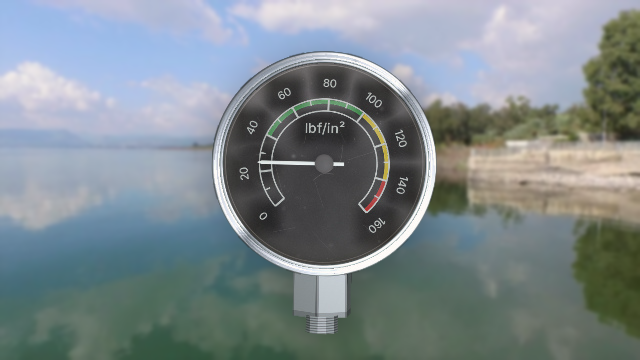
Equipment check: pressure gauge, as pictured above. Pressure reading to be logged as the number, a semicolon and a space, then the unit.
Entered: 25; psi
